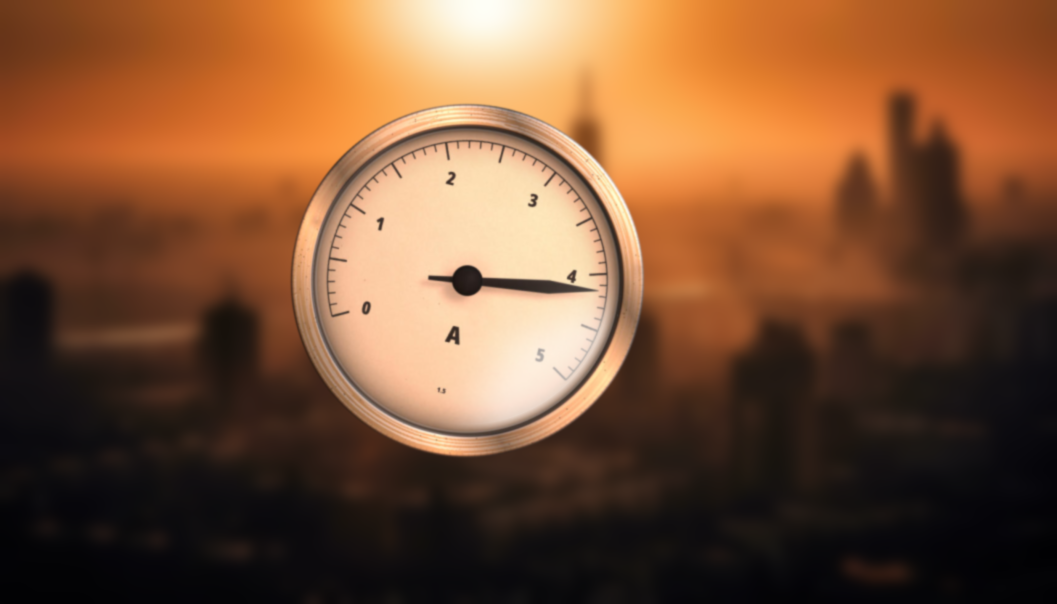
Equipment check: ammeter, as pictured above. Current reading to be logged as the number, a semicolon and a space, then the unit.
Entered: 4.15; A
